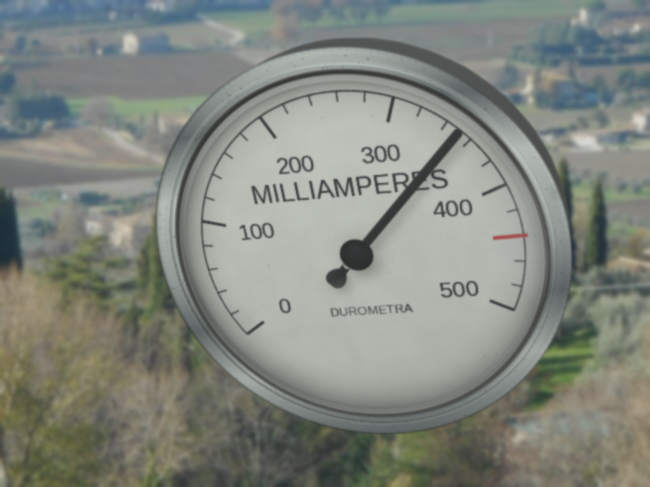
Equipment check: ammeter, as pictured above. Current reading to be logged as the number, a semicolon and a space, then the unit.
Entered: 350; mA
